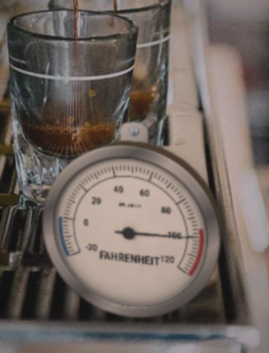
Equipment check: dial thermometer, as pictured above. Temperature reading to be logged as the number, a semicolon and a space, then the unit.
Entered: 100; °F
